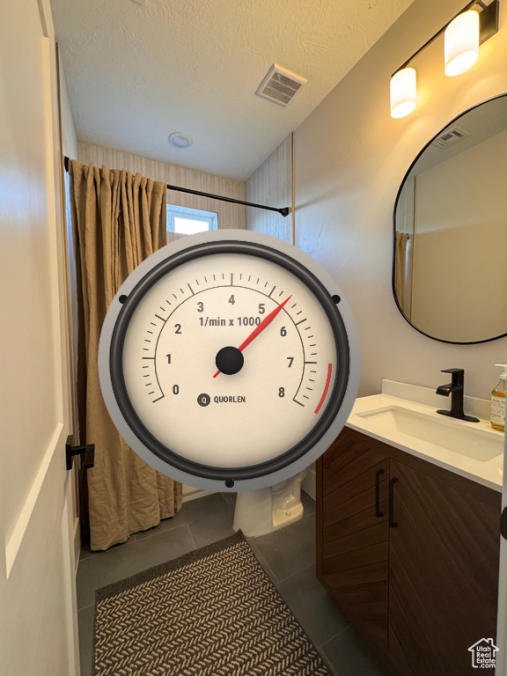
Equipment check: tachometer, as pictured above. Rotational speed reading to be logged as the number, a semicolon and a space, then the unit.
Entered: 5400; rpm
